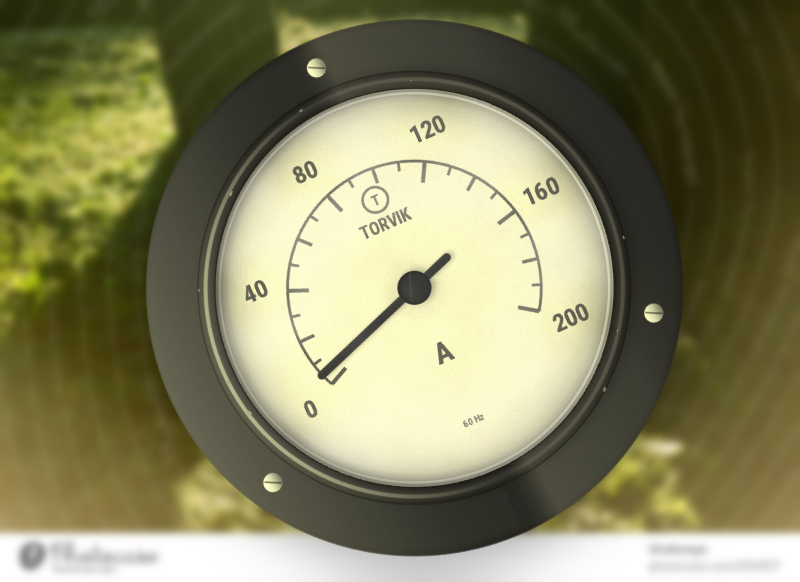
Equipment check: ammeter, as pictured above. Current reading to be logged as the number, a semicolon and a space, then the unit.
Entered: 5; A
